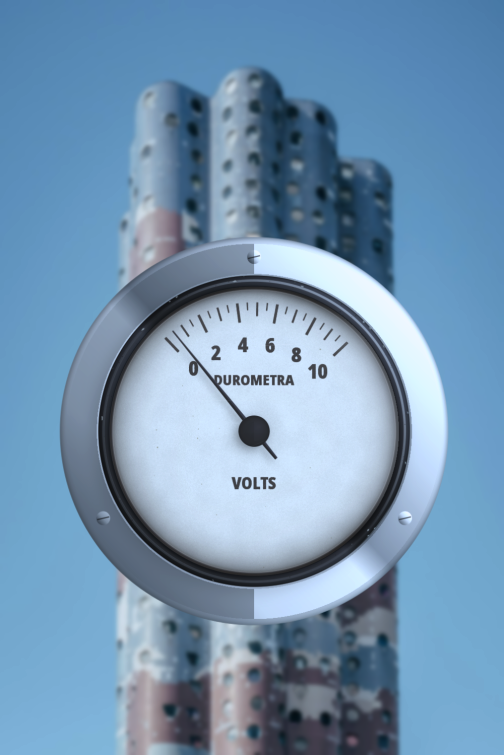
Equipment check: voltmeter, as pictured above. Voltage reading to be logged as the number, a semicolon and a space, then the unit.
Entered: 0.5; V
